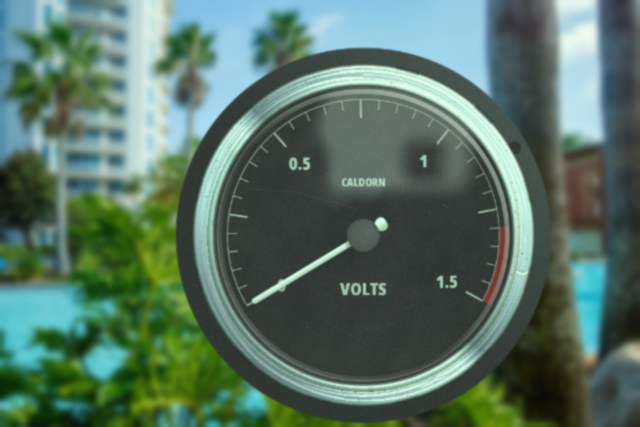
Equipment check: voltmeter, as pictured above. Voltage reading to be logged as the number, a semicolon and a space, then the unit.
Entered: 0; V
